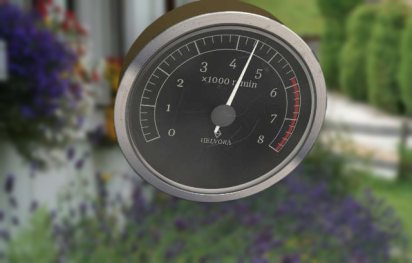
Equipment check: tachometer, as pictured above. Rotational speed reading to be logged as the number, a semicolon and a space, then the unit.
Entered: 4400; rpm
